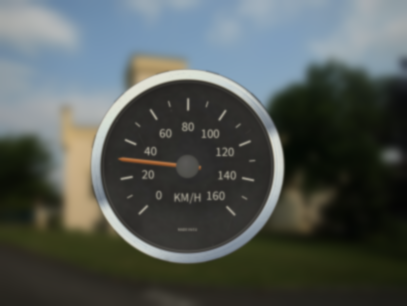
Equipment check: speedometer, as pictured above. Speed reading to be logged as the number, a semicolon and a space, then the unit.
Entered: 30; km/h
